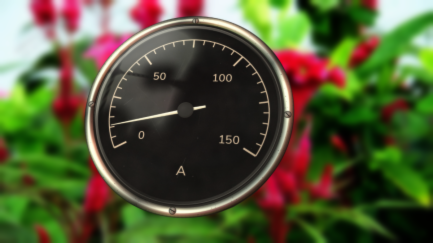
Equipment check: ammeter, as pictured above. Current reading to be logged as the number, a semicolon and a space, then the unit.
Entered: 10; A
